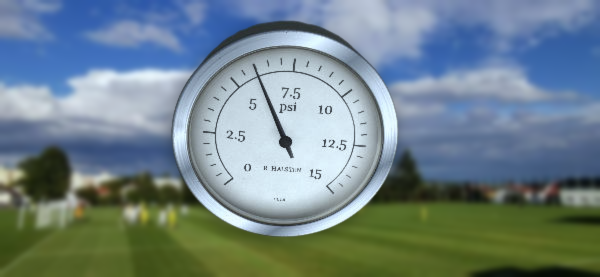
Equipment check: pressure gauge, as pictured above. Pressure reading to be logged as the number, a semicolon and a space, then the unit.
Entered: 6; psi
